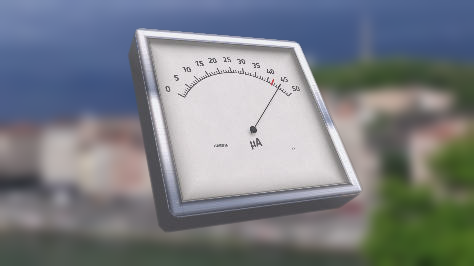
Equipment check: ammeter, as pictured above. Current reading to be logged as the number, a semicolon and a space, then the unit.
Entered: 45; µA
